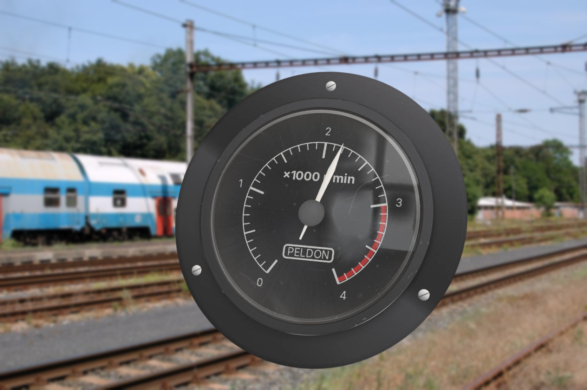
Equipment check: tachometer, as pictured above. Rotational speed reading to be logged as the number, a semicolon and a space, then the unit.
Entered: 2200; rpm
